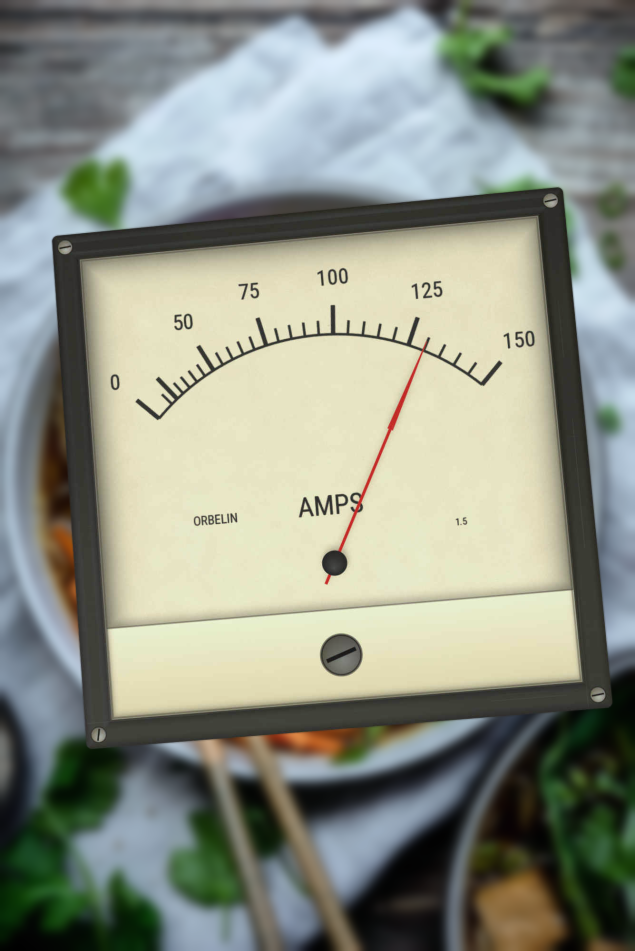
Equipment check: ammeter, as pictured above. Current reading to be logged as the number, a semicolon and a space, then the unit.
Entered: 130; A
